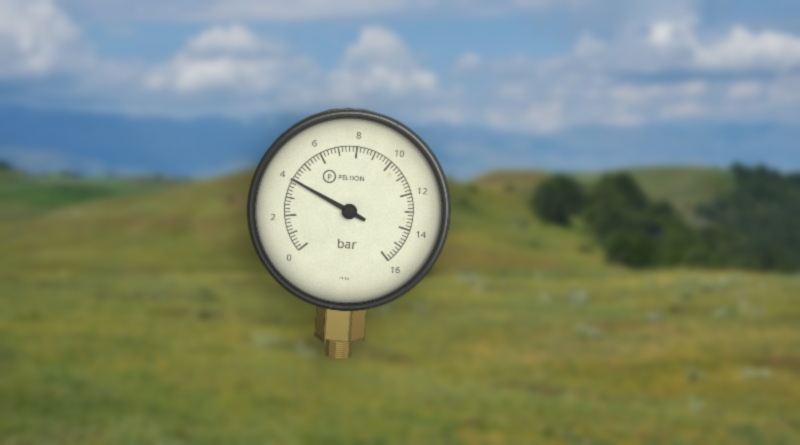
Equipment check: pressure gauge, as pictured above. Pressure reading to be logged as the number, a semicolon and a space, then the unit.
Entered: 4; bar
